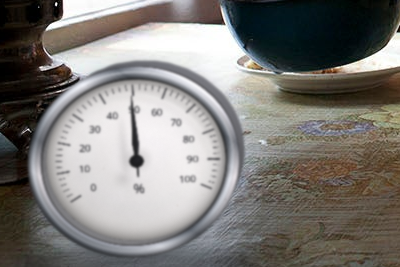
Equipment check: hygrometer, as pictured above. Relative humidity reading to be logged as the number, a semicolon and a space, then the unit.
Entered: 50; %
